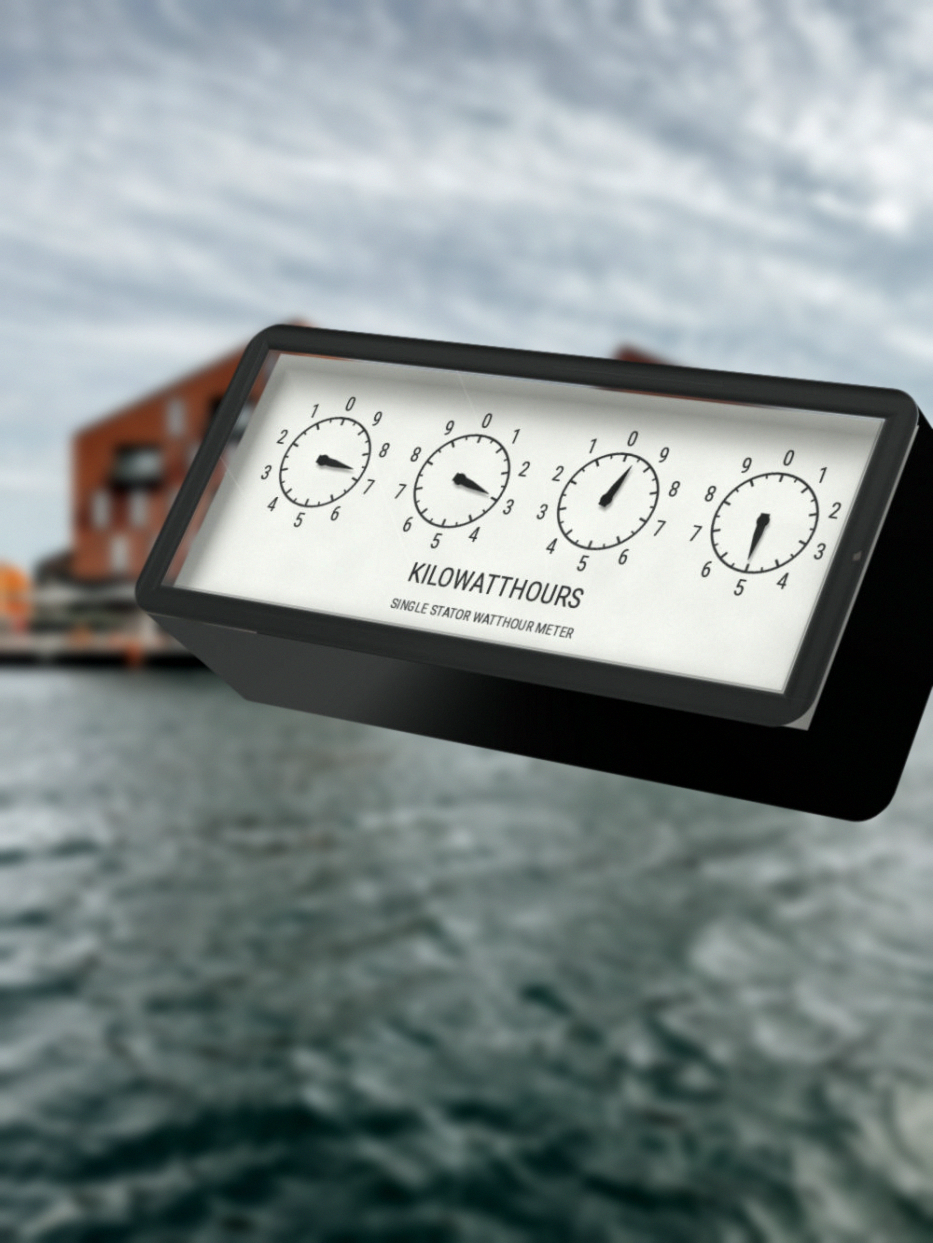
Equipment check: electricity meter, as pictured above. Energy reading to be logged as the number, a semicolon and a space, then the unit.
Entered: 7295; kWh
